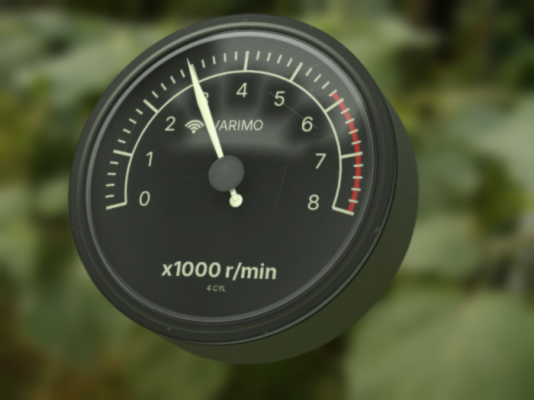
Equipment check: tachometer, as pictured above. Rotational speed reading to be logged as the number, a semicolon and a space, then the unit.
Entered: 3000; rpm
